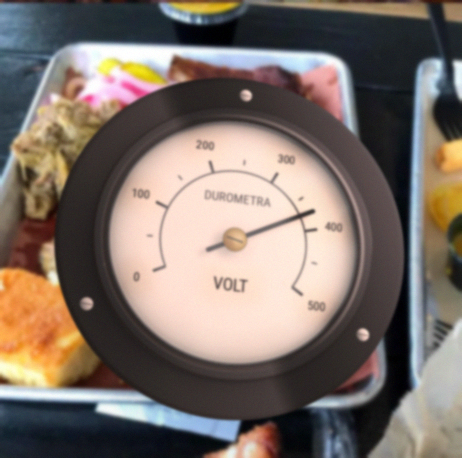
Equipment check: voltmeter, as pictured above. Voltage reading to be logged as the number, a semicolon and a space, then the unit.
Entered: 375; V
